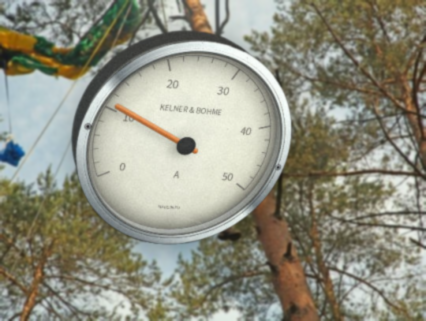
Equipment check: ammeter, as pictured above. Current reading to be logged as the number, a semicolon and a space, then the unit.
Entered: 11; A
